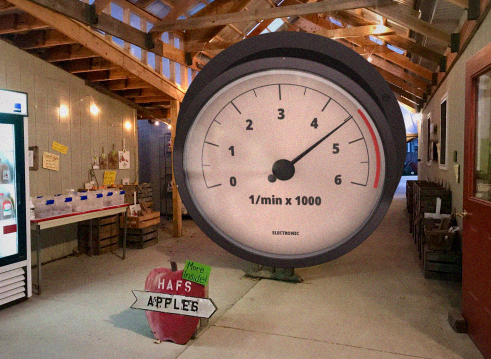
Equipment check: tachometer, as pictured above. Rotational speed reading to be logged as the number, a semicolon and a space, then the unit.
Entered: 4500; rpm
